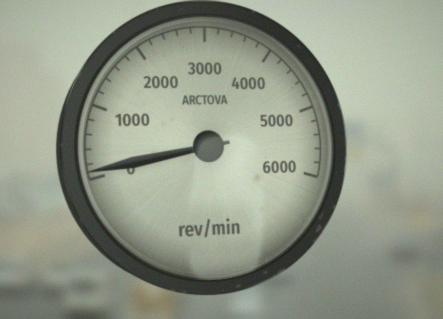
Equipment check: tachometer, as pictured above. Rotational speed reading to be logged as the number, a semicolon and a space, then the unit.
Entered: 100; rpm
